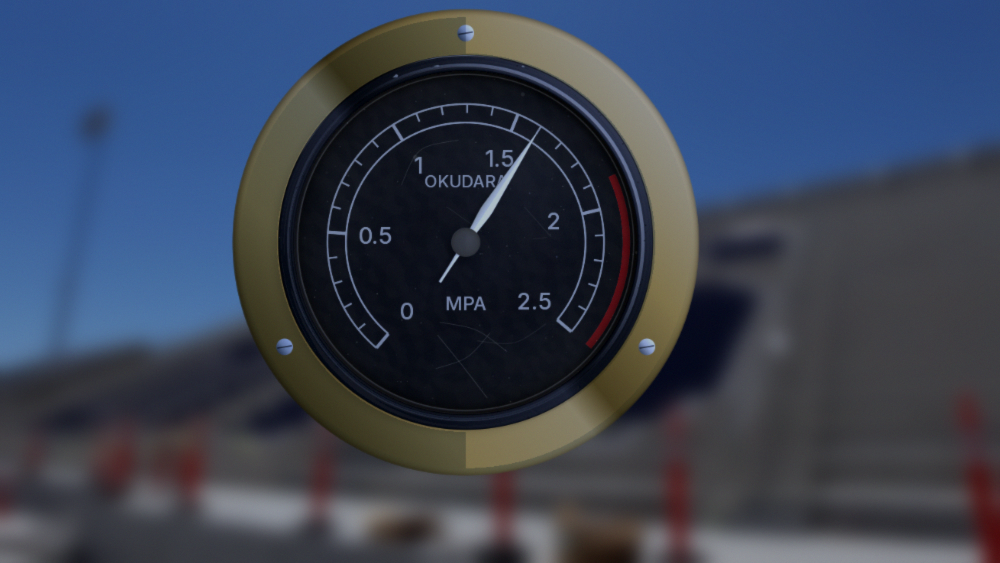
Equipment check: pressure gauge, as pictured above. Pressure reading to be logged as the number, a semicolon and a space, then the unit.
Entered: 1.6; MPa
